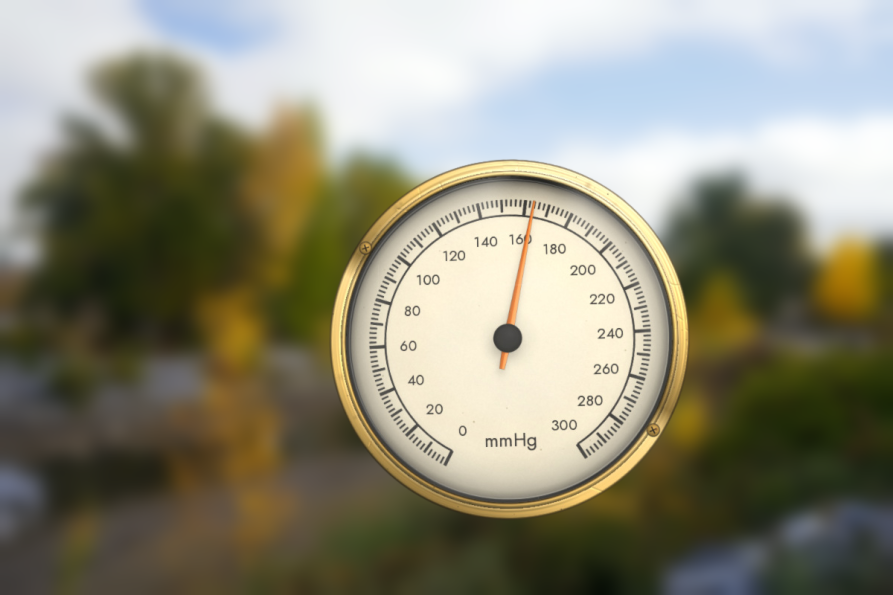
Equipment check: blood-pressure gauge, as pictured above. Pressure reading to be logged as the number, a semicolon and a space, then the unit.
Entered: 164; mmHg
